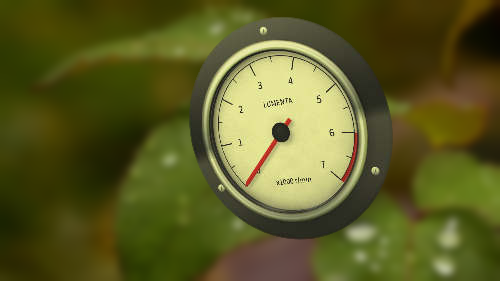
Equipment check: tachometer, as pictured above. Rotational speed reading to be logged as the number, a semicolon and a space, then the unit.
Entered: 0; rpm
